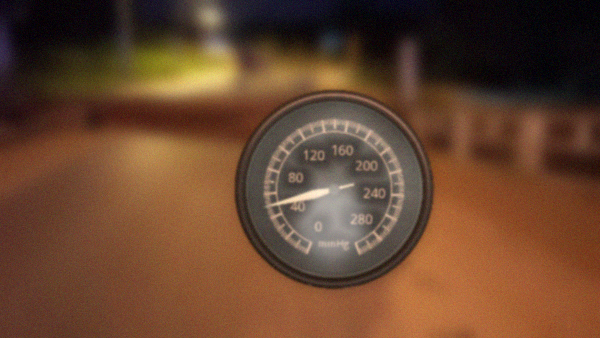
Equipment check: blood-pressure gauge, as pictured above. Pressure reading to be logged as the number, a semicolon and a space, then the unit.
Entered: 50; mmHg
